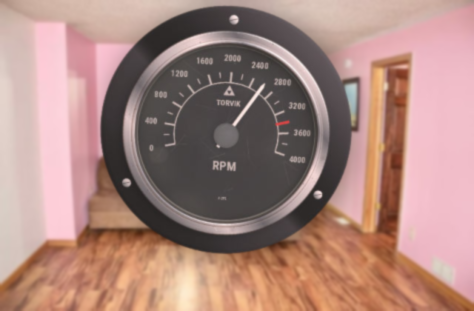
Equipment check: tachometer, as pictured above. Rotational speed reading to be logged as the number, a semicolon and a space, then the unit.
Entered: 2600; rpm
